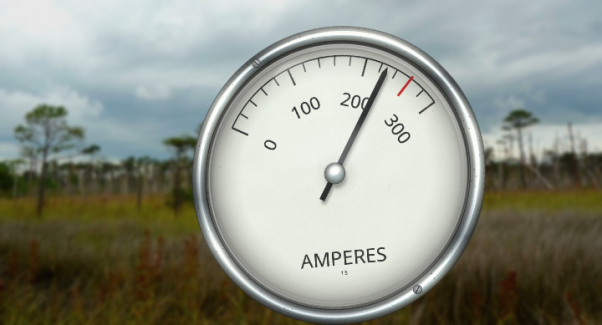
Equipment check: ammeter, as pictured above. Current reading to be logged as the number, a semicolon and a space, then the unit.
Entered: 230; A
